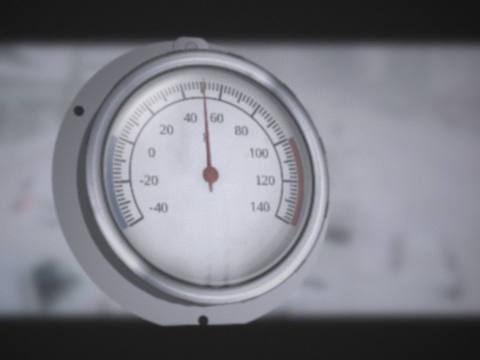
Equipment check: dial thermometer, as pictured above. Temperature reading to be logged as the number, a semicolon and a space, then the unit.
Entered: 50; °F
